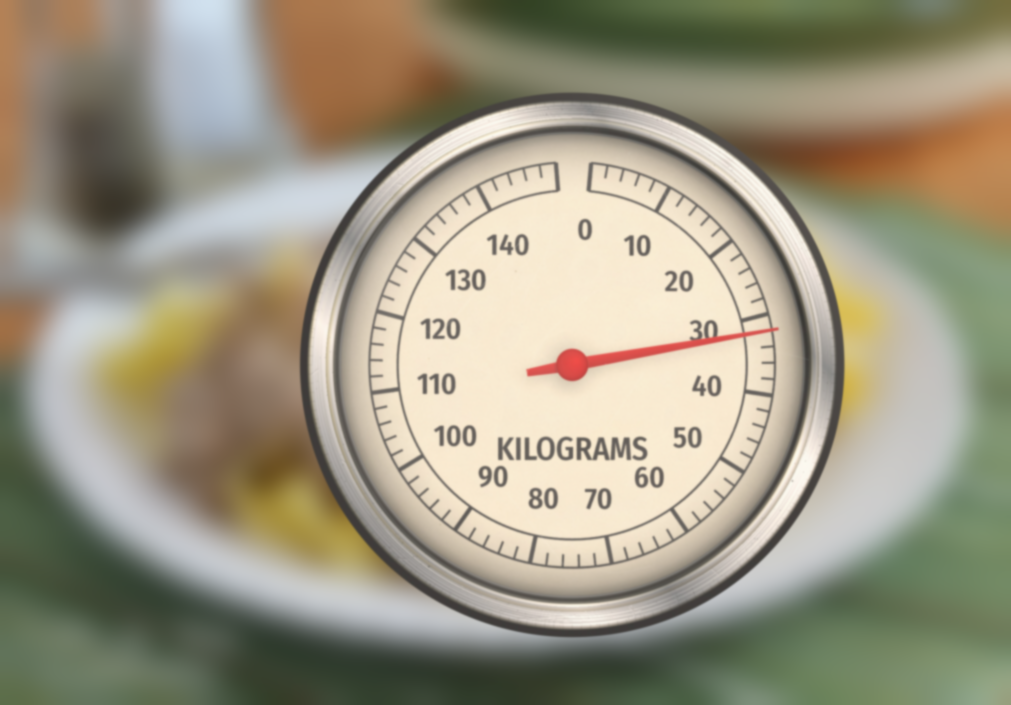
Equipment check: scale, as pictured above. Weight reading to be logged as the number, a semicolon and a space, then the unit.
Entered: 32; kg
